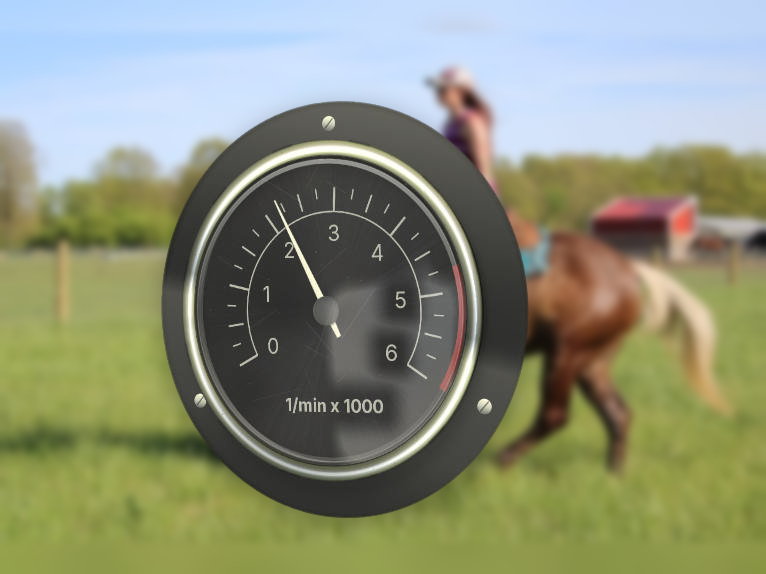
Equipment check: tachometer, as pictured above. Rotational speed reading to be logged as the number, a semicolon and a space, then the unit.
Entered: 2250; rpm
